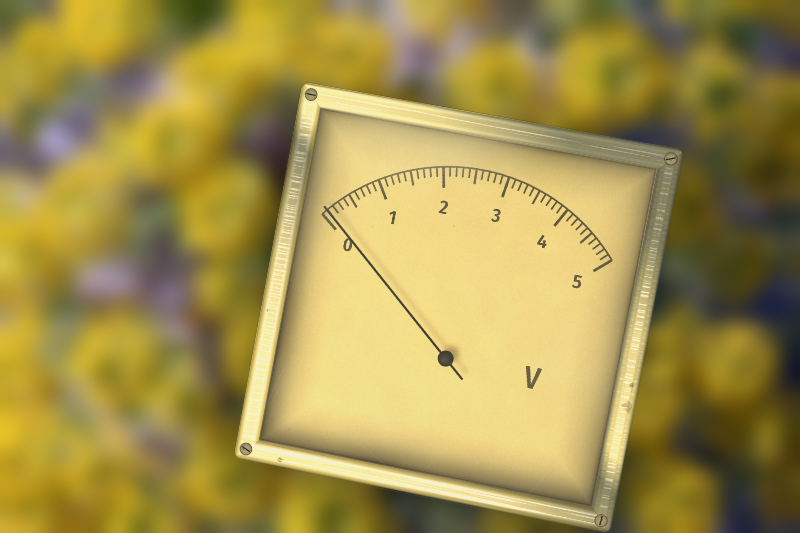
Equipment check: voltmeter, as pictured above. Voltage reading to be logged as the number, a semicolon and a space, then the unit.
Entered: 0.1; V
